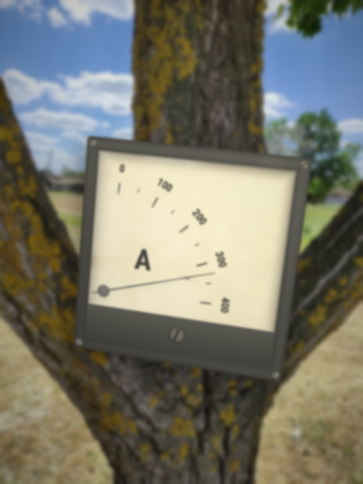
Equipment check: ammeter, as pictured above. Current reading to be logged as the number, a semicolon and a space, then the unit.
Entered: 325; A
